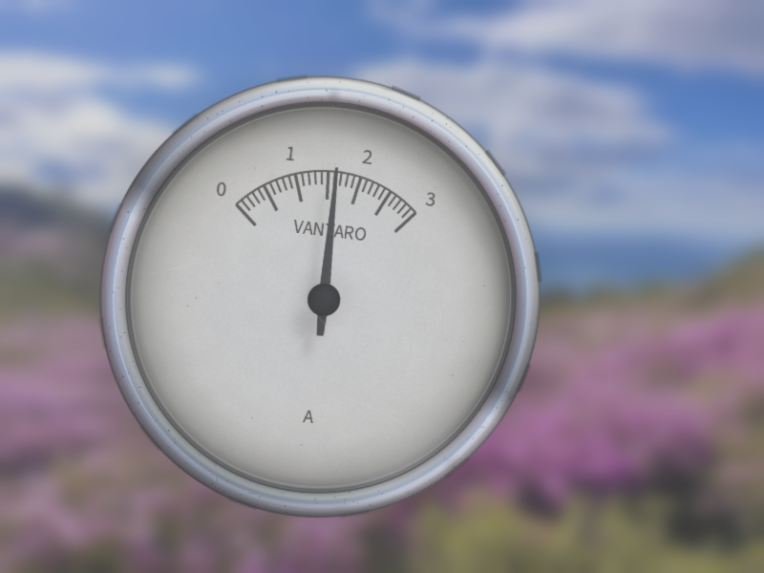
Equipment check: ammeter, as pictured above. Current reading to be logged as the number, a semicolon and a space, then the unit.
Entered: 1.6; A
